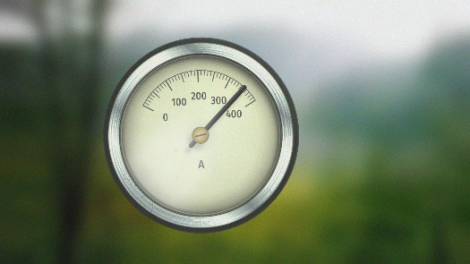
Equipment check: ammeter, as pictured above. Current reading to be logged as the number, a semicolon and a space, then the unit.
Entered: 350; A
